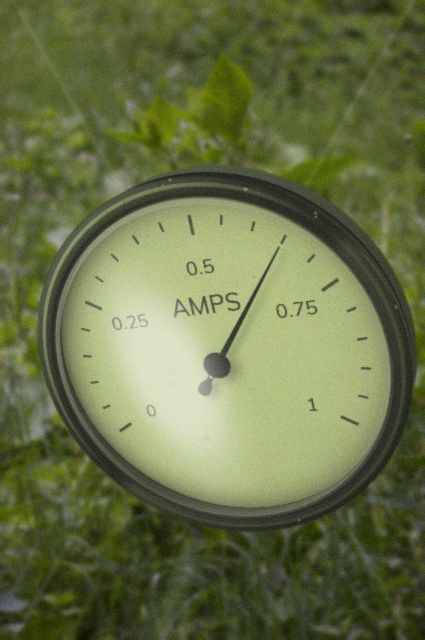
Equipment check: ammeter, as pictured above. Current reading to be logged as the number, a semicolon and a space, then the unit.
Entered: 0.65; A
